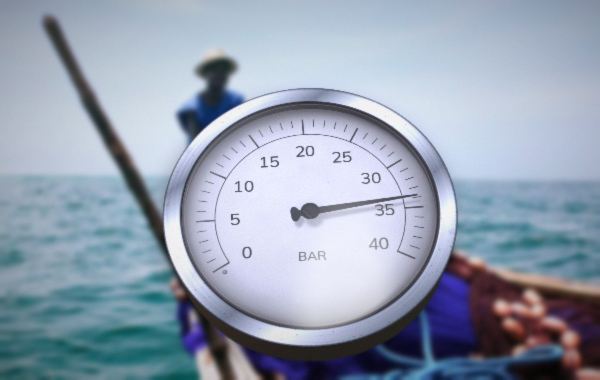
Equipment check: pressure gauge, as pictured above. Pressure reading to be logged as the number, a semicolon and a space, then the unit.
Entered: 34; bar
